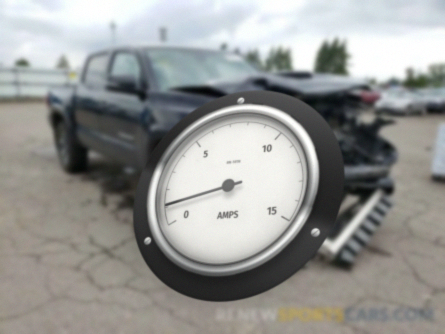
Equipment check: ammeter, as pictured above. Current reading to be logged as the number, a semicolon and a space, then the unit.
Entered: 1; A
